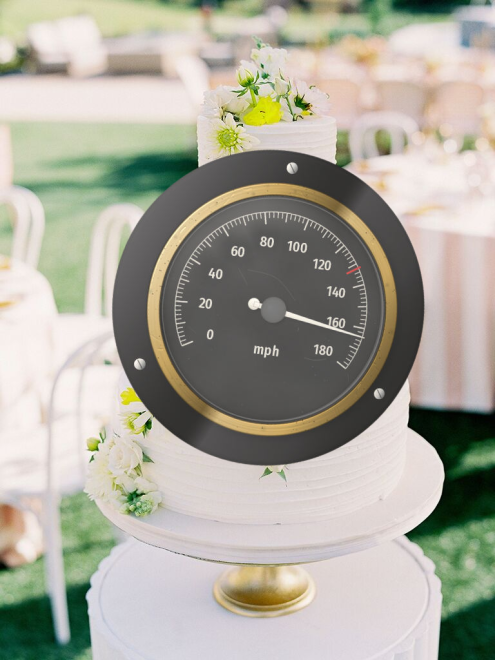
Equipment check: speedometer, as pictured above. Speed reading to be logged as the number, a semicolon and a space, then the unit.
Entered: 164; mph
